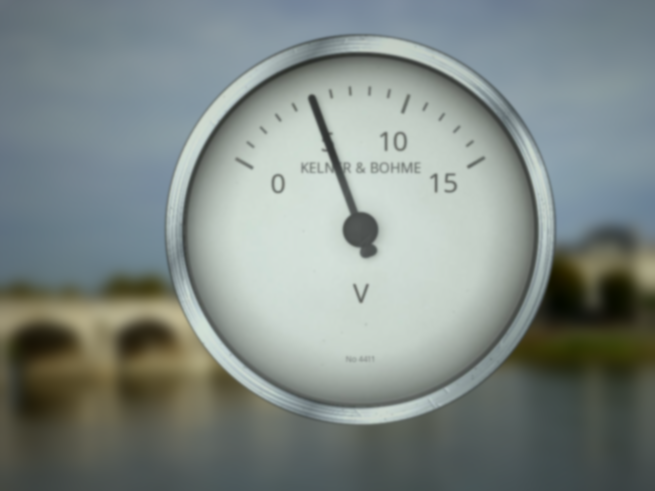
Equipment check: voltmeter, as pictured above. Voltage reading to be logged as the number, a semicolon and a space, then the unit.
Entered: 5; V
